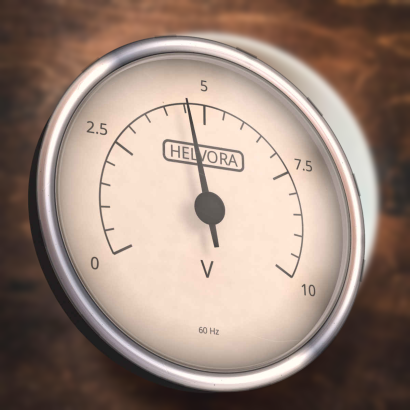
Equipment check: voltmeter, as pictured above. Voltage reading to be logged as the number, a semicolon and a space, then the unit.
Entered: 4.5; V
